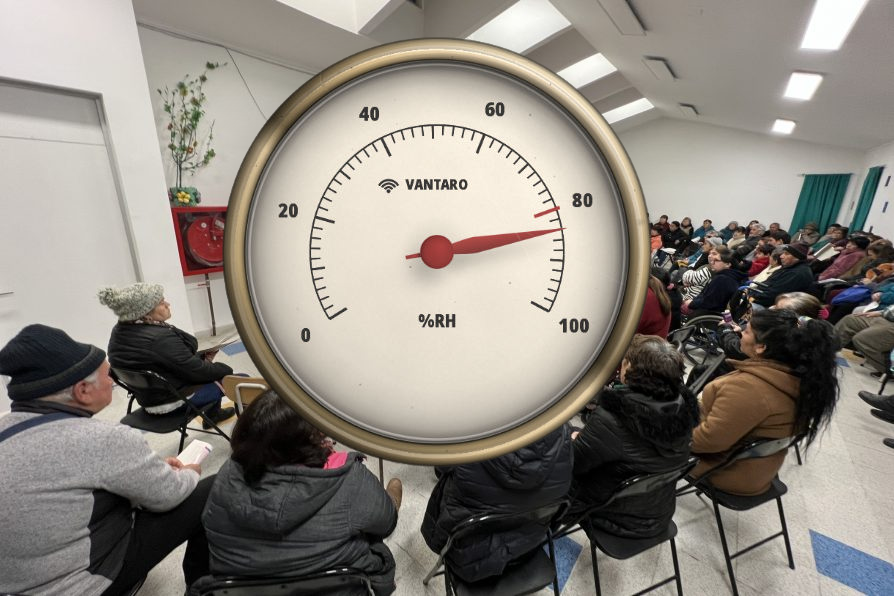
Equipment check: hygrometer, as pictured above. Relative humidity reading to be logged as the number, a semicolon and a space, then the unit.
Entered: 84; %
